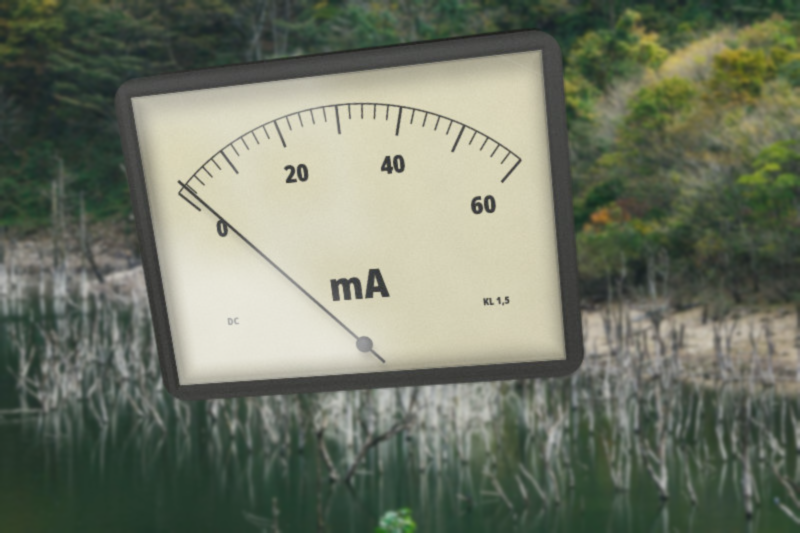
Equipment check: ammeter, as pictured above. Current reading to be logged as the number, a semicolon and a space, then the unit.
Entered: 2; mA
